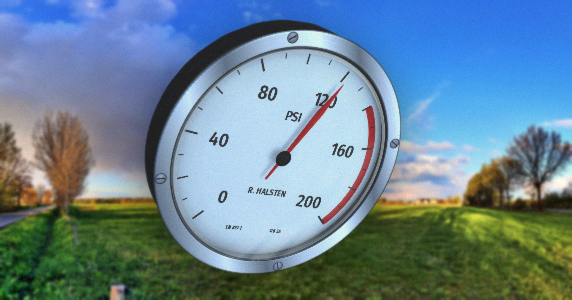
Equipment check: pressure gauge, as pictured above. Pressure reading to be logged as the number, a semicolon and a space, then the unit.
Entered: 120; psi
